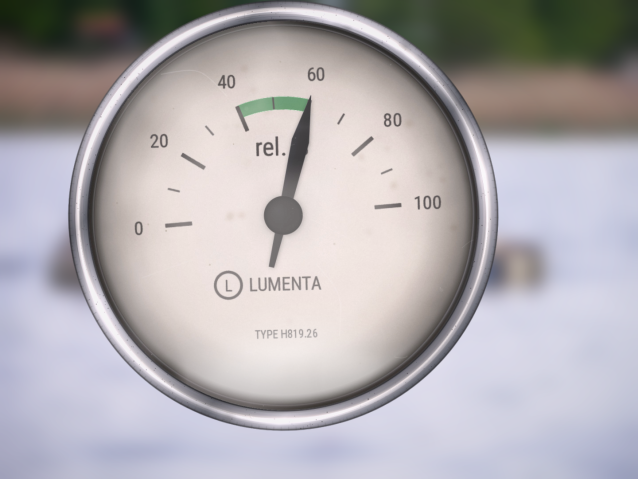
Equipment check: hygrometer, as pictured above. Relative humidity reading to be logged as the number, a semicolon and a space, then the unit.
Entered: 60; %
